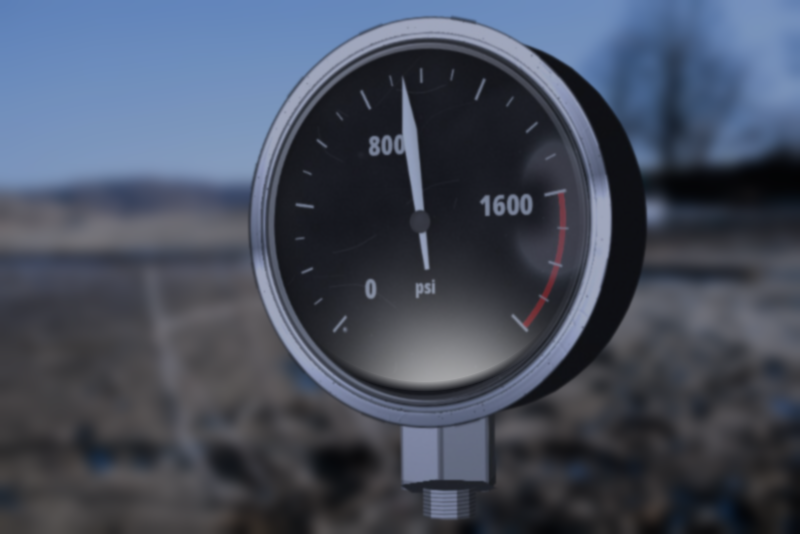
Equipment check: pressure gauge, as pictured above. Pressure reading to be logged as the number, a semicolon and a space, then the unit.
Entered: 950; psi
